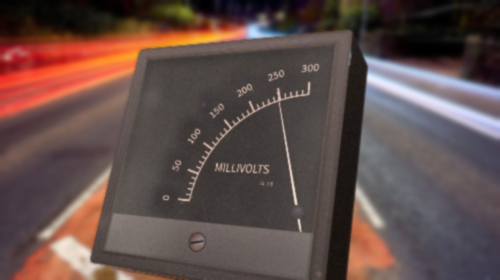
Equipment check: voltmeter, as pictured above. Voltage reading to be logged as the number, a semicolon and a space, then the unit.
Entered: 250; mV
